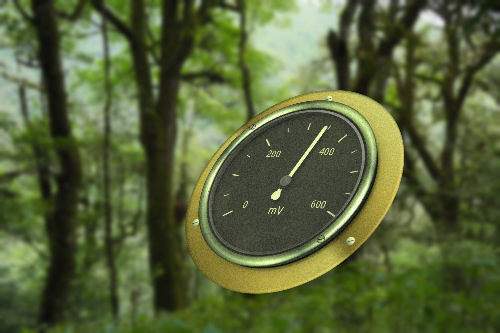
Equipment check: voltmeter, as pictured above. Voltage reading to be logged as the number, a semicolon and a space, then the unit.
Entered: 350; mV
